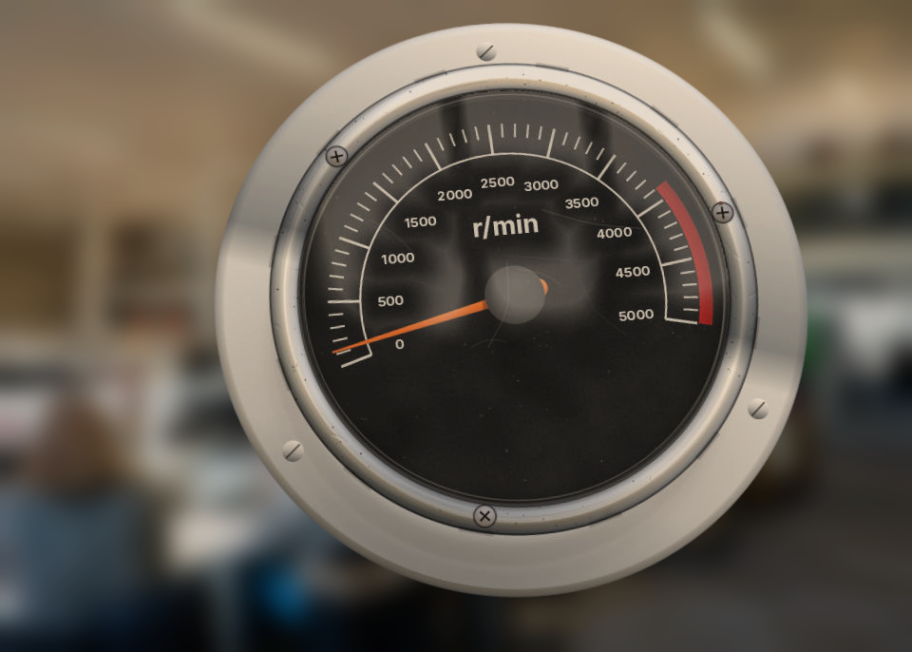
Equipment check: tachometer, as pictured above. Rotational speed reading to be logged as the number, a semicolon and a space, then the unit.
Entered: 100; rpm
